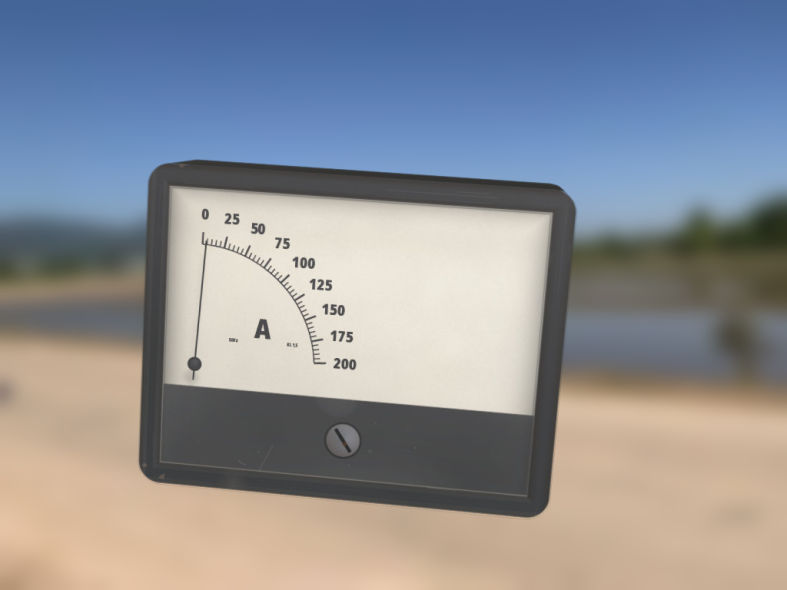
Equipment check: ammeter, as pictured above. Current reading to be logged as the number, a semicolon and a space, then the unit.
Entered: 5; A
